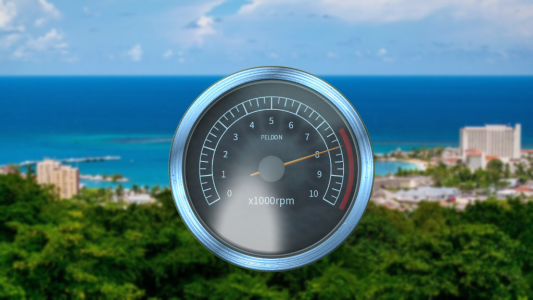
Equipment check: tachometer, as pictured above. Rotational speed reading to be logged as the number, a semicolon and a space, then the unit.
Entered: 8000; rpm
